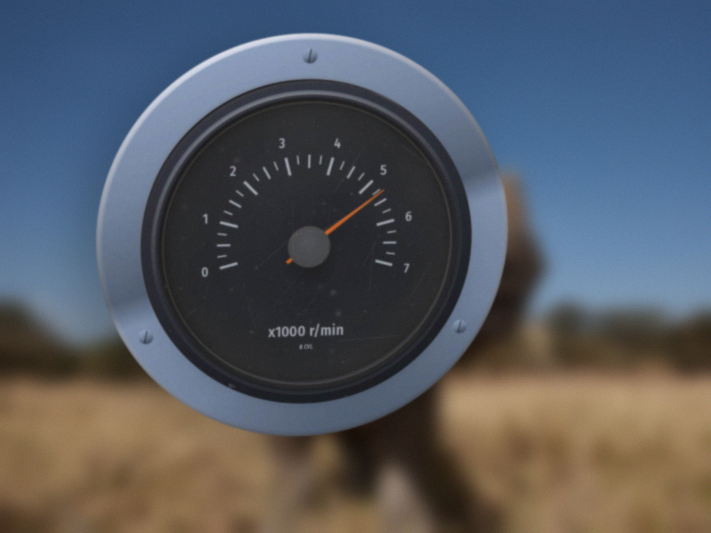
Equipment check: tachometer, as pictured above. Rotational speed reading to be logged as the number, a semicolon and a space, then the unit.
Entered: 5250; rpm
